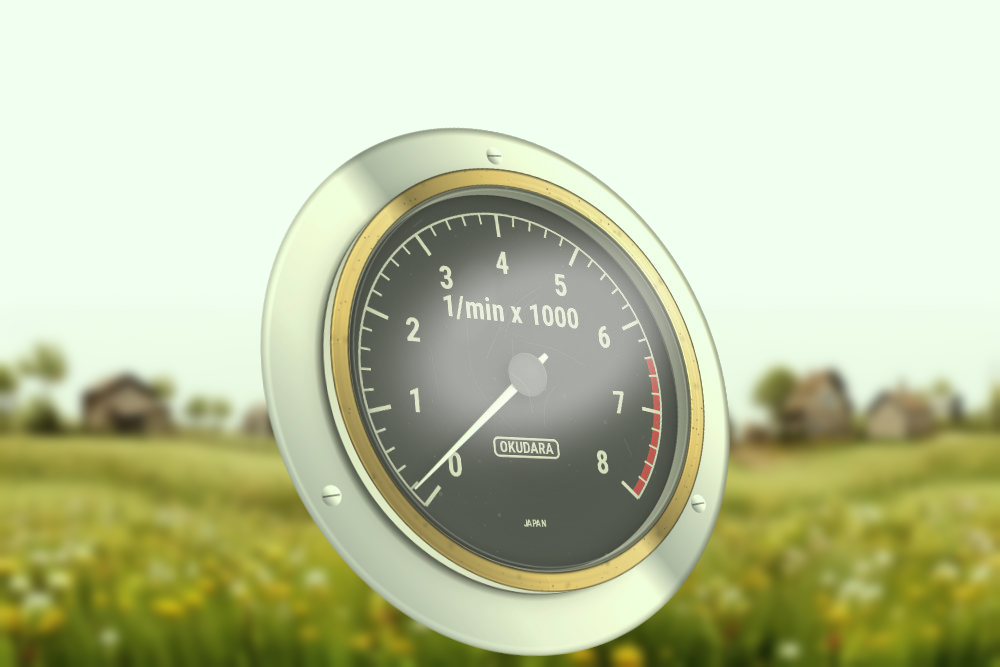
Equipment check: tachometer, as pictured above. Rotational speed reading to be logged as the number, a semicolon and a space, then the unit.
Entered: 200; rpm
